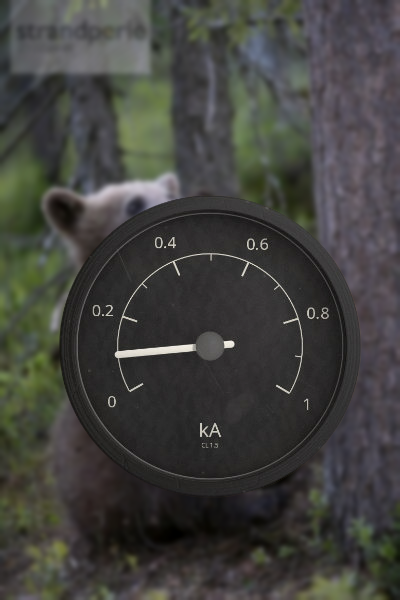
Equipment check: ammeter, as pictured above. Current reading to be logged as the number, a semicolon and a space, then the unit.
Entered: 0.1; kA
